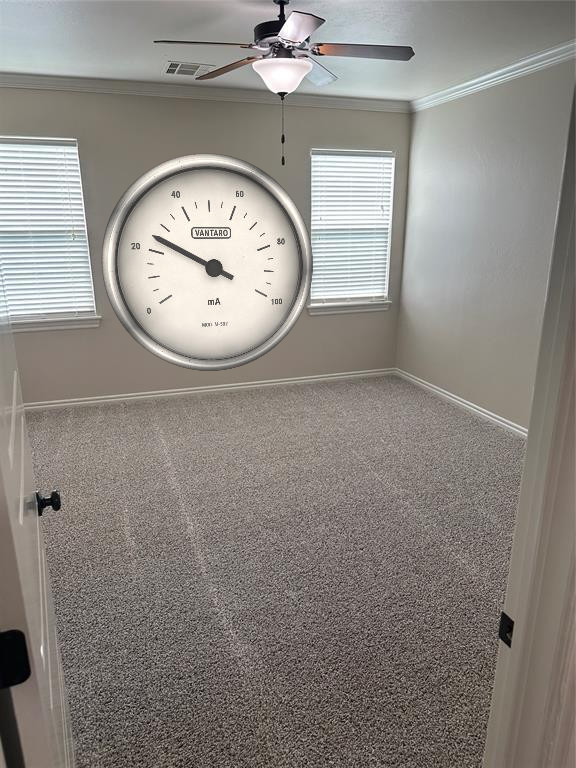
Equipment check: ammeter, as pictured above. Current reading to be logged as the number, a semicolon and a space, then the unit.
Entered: 25; mA
